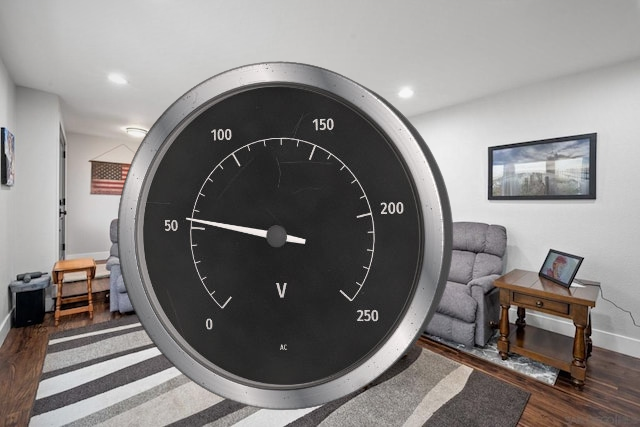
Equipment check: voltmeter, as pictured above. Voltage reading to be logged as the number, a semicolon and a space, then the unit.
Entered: 55; V
